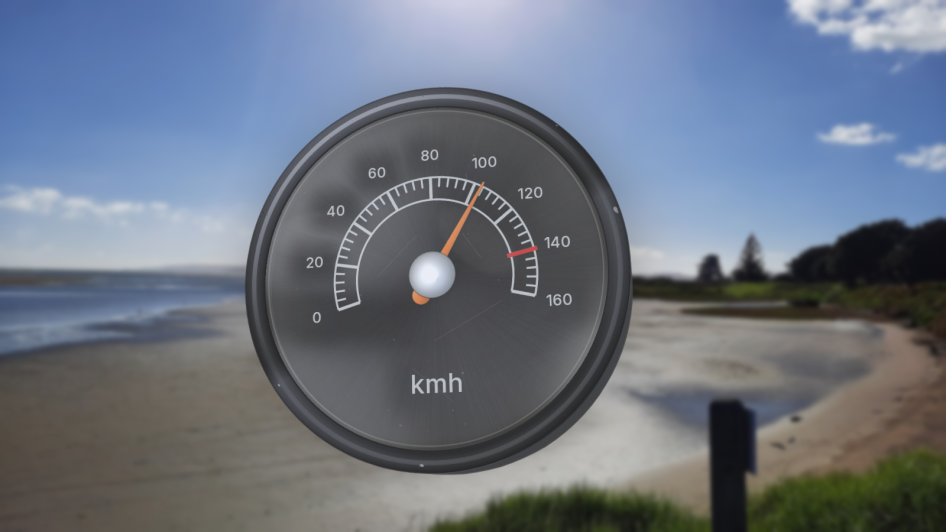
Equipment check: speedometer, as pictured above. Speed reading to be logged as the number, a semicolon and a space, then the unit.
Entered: 104; km/h
